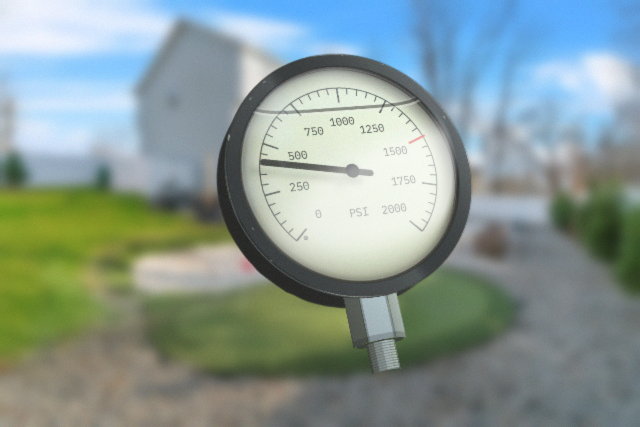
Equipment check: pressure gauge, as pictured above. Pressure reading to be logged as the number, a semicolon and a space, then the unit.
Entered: 400; psi
